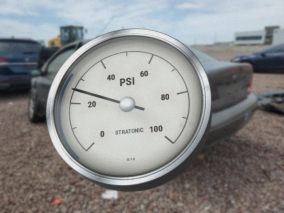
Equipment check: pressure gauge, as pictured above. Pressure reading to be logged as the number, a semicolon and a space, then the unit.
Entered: 25; psi
